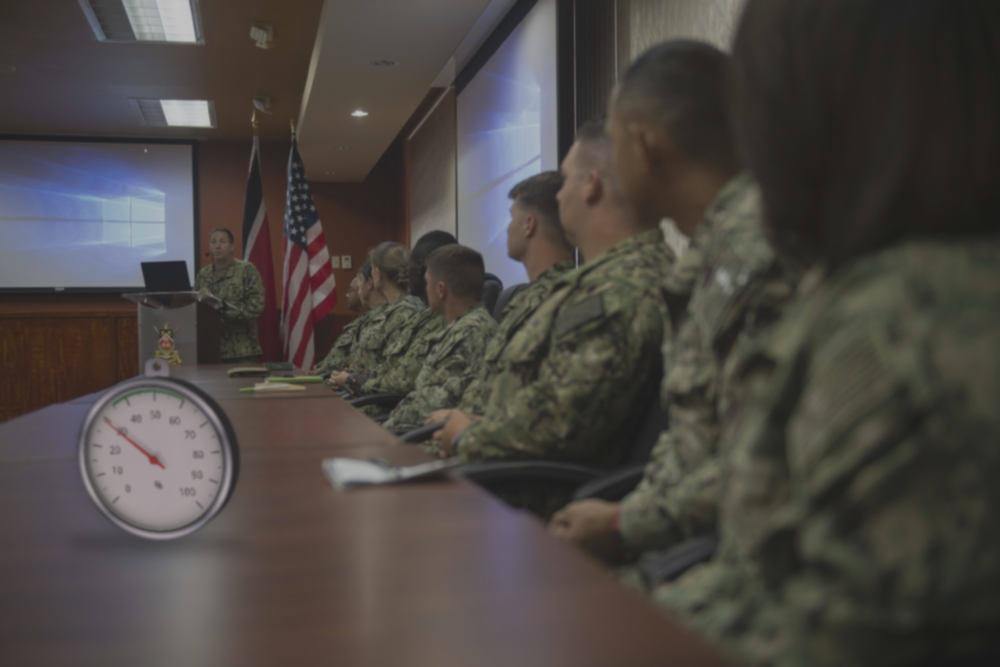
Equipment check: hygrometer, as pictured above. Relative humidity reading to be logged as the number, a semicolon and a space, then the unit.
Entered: 30; %
